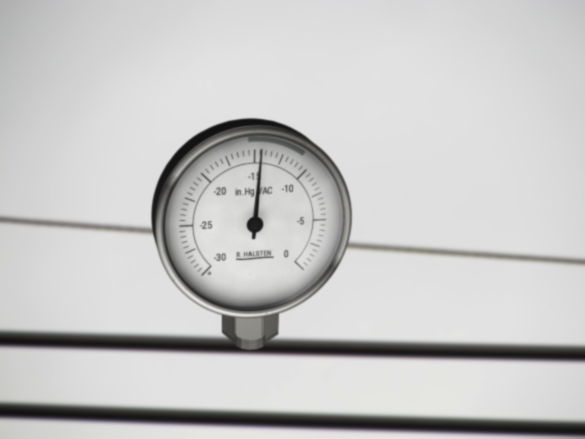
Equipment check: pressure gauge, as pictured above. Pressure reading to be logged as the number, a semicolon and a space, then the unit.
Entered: -14.5; inHg
